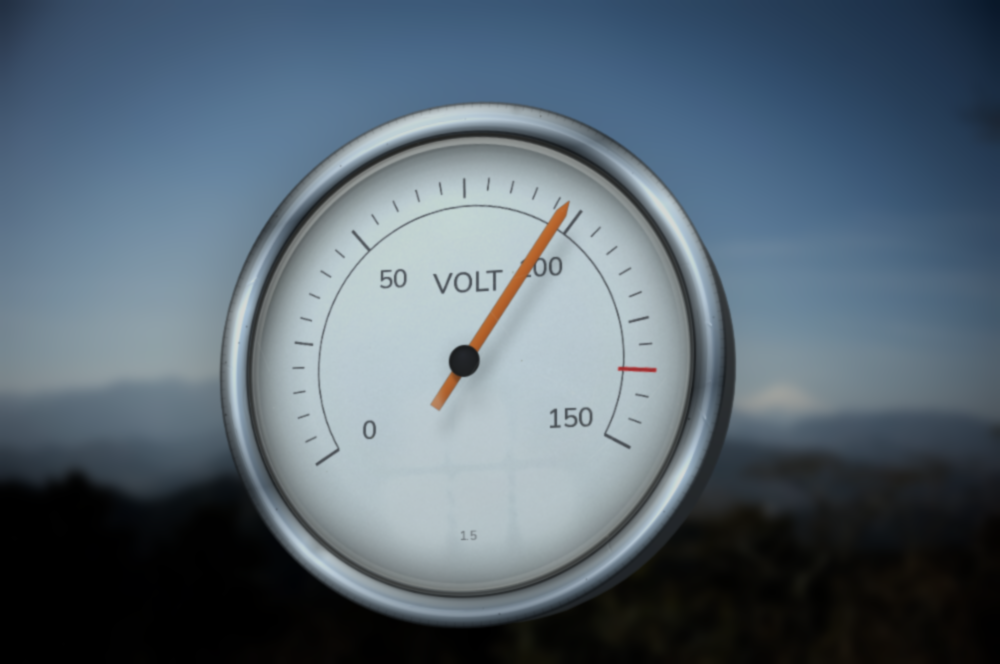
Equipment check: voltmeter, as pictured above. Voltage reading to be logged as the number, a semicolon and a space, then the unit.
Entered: 97.5; V
